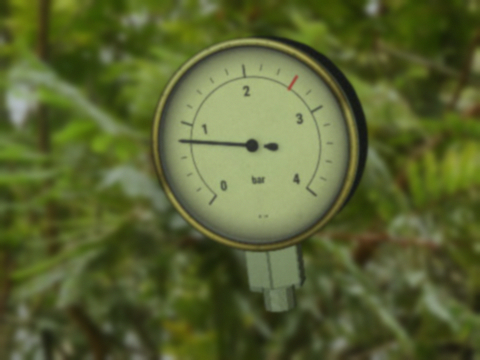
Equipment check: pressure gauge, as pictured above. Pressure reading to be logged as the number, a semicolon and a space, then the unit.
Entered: 0.8; bar
